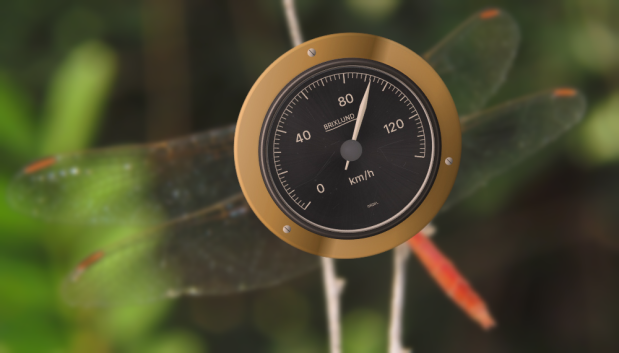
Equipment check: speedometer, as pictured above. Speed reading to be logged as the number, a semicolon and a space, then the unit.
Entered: 92; km/h
